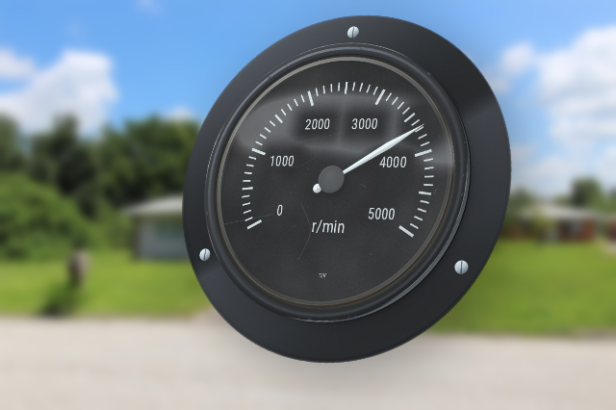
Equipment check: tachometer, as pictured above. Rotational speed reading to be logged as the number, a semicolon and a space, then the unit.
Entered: 3700; rpm
